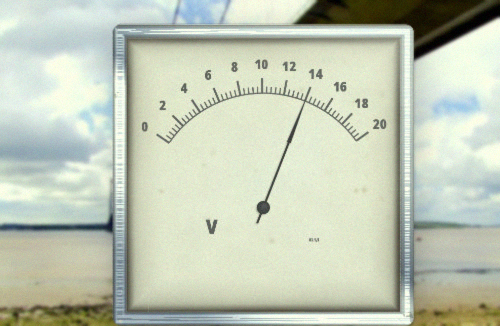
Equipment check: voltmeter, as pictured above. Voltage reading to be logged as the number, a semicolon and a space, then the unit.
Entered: 14; V
